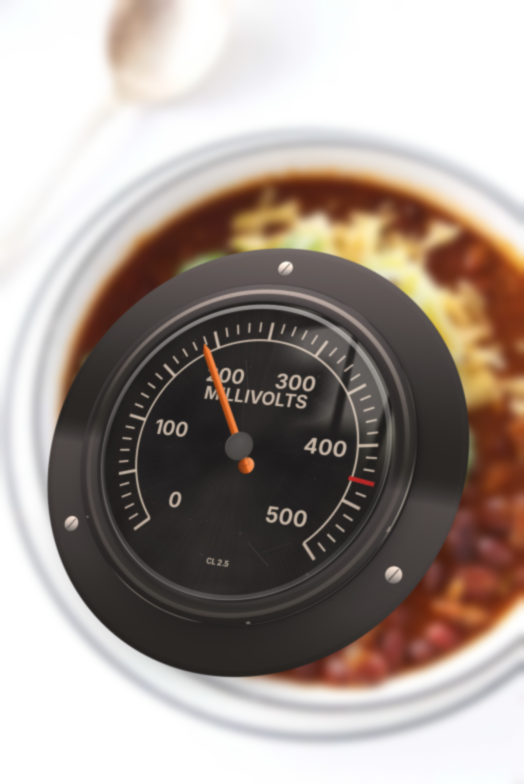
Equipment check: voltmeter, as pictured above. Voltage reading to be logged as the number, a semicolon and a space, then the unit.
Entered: 190; mV
